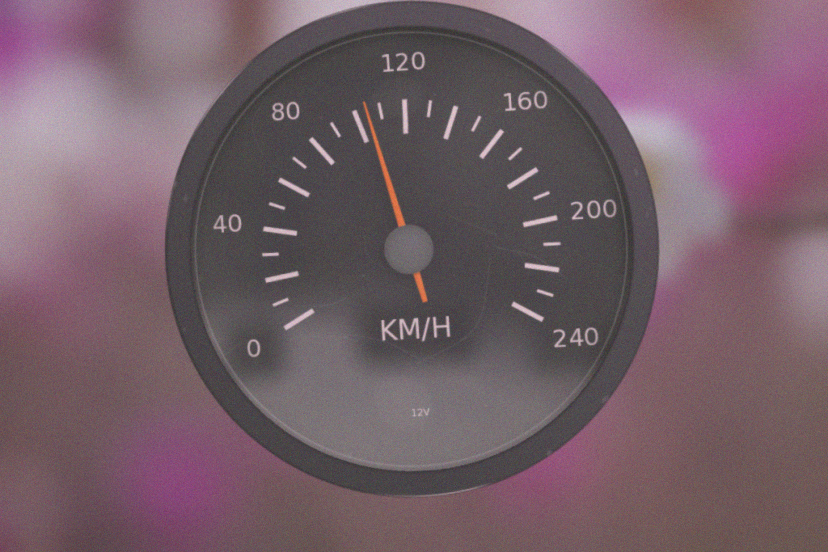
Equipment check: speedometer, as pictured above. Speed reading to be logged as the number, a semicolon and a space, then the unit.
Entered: 105; km/h
